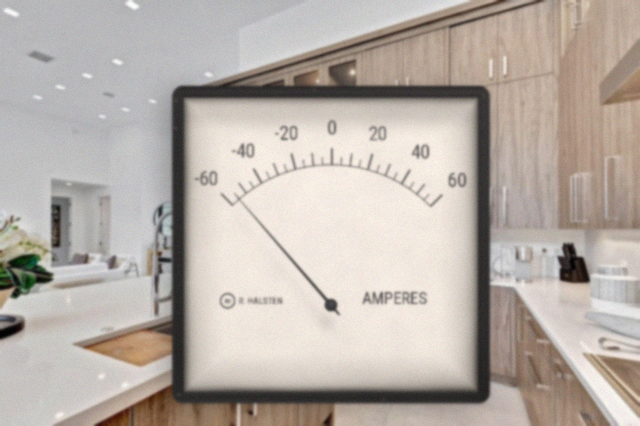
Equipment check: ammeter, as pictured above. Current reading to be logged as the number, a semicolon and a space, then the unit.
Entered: -55; A
